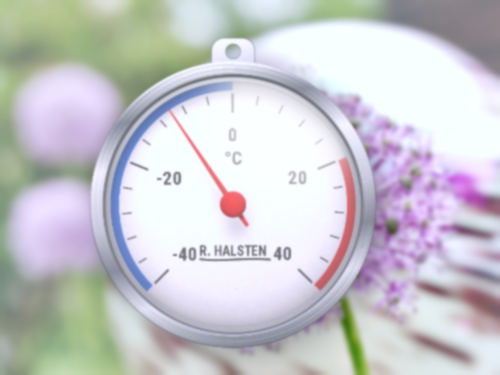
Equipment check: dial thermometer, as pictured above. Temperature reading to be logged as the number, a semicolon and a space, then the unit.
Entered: -10; °C
